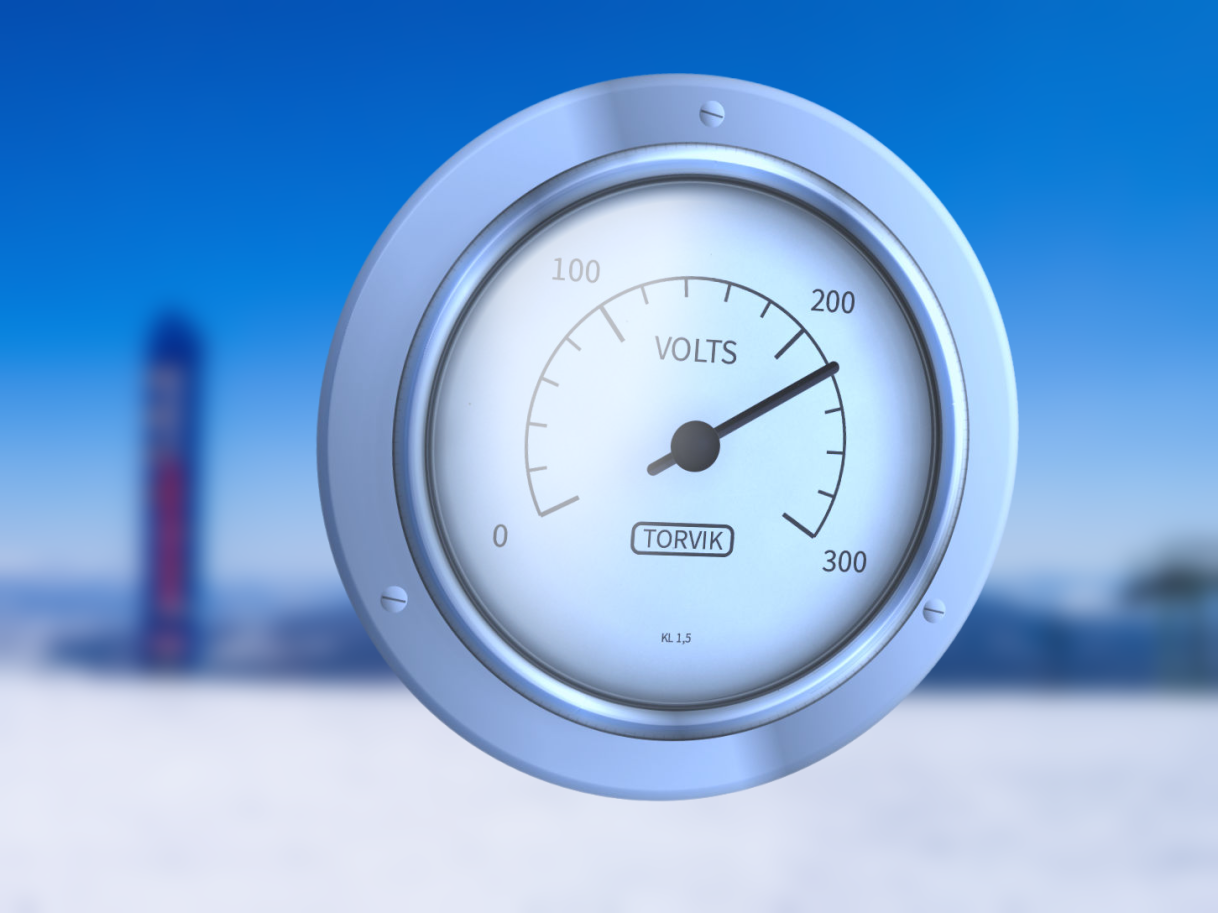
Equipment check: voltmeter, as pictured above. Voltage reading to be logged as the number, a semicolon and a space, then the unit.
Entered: 220; V
